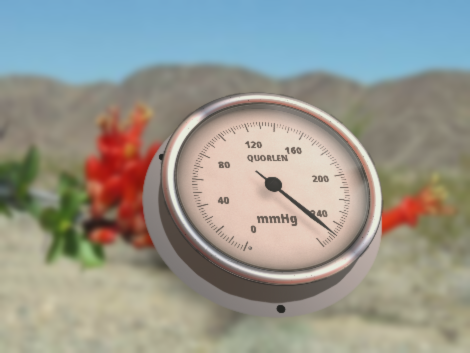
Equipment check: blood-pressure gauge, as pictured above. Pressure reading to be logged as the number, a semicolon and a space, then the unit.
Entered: 250; mmHg
